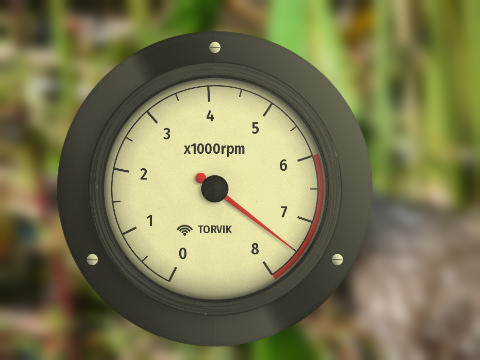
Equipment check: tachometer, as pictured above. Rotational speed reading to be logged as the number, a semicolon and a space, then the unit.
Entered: 7500; rpm
